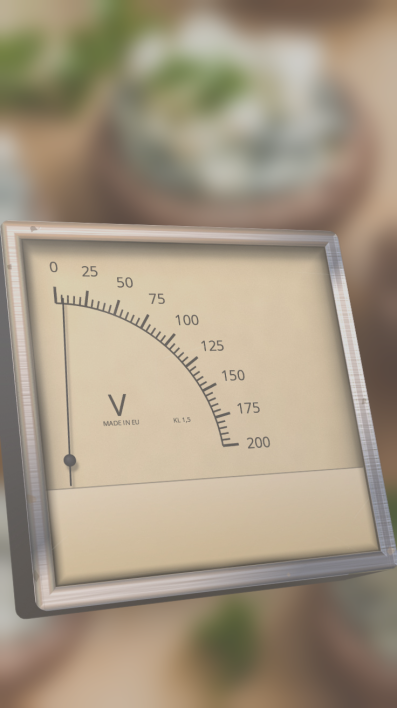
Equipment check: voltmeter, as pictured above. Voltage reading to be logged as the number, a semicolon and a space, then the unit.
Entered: 5; V
